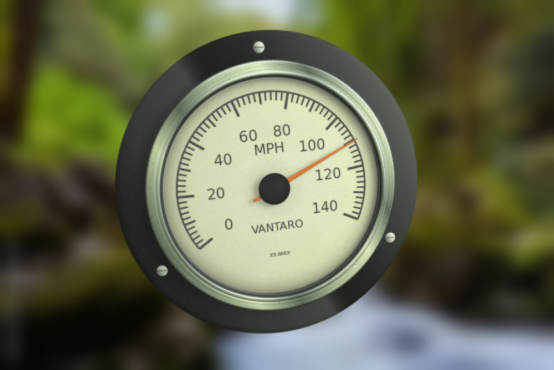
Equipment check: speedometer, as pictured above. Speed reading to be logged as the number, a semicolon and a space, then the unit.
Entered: 110; mph
